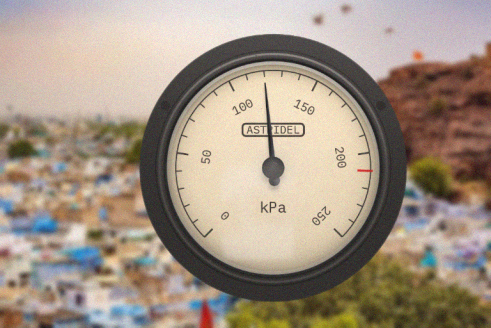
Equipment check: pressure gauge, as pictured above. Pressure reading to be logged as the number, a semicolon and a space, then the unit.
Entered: 120; kPa
